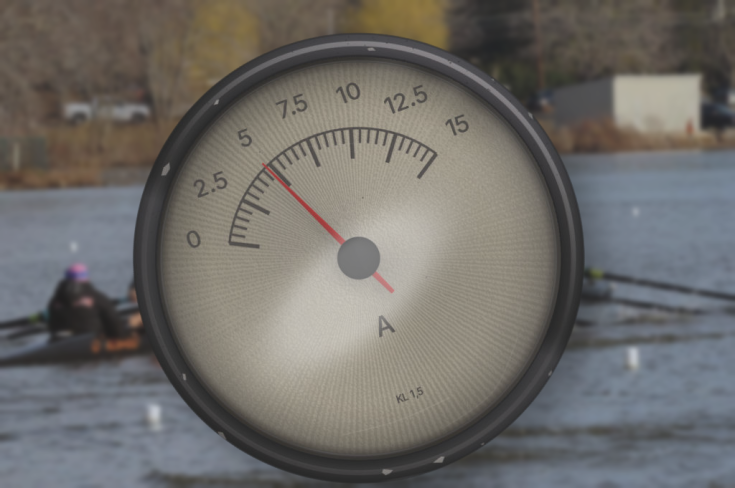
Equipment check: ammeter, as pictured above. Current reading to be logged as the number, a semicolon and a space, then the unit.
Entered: 4.75; A
